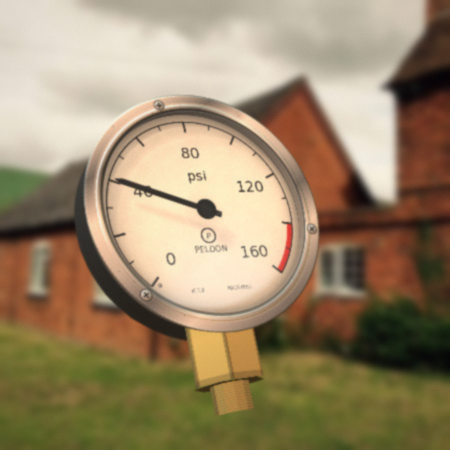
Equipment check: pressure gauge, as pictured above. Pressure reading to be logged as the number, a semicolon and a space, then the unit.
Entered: 40; psi
